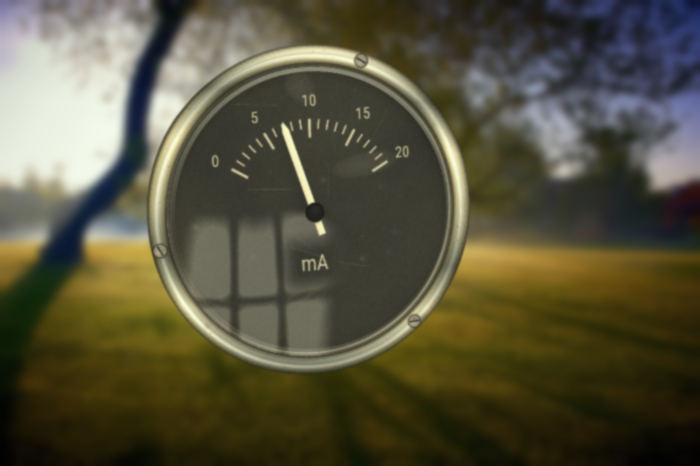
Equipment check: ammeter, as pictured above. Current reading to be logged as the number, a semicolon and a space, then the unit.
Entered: 7; mA
